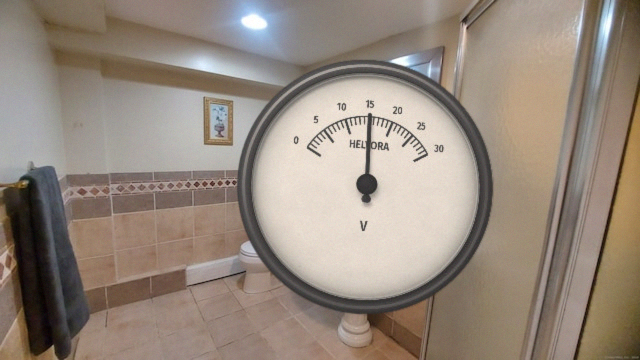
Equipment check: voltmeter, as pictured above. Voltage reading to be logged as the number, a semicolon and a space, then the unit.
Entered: 15; V
